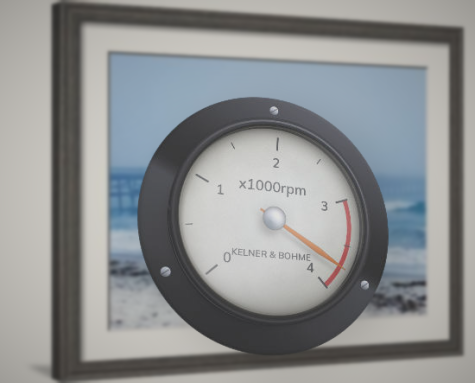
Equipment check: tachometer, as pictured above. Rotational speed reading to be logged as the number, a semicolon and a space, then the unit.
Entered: 3750; rpm
